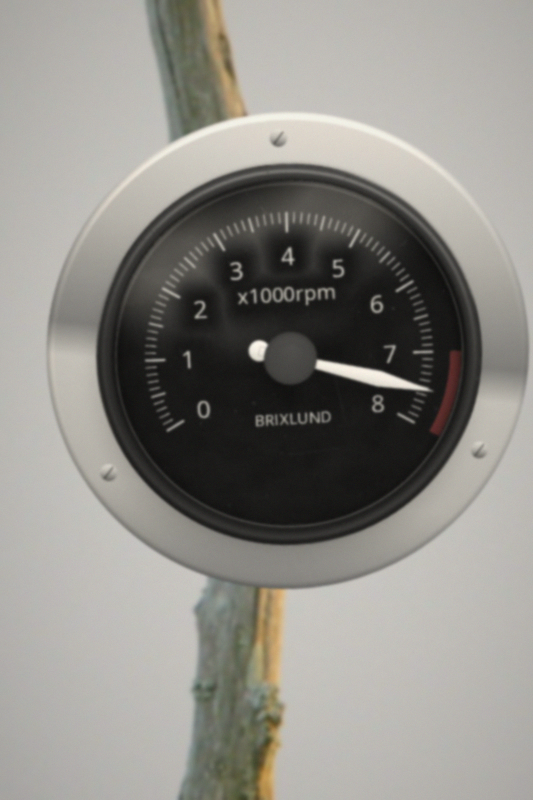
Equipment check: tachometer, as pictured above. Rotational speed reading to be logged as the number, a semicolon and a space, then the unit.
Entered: 7500; rpm
